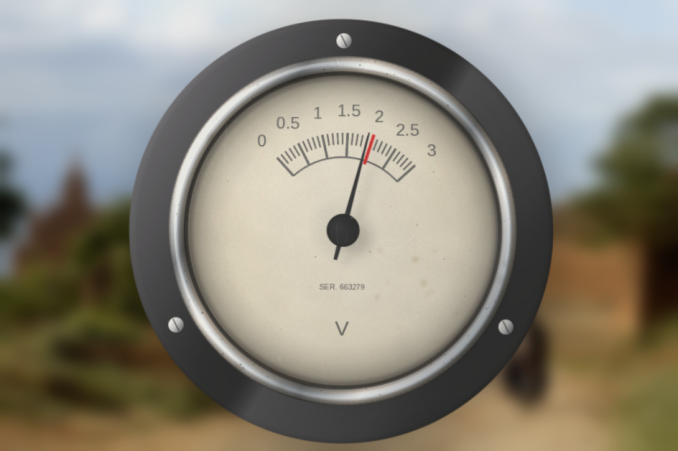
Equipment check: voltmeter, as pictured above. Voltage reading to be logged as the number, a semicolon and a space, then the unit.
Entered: 1.9; V
